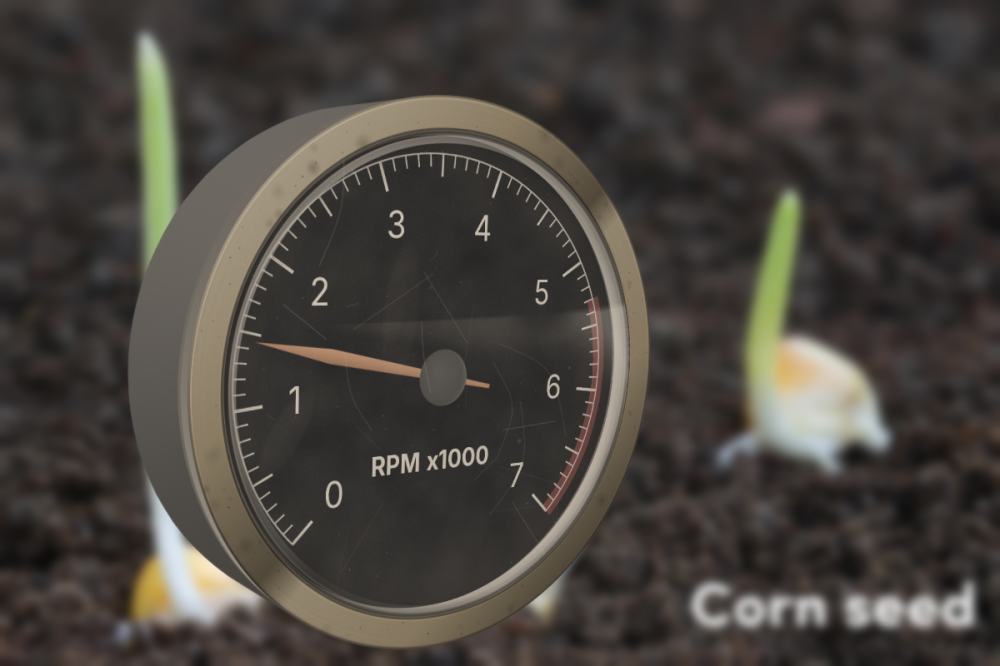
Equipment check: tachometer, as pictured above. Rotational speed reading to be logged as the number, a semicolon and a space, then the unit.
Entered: 1450; rpm
